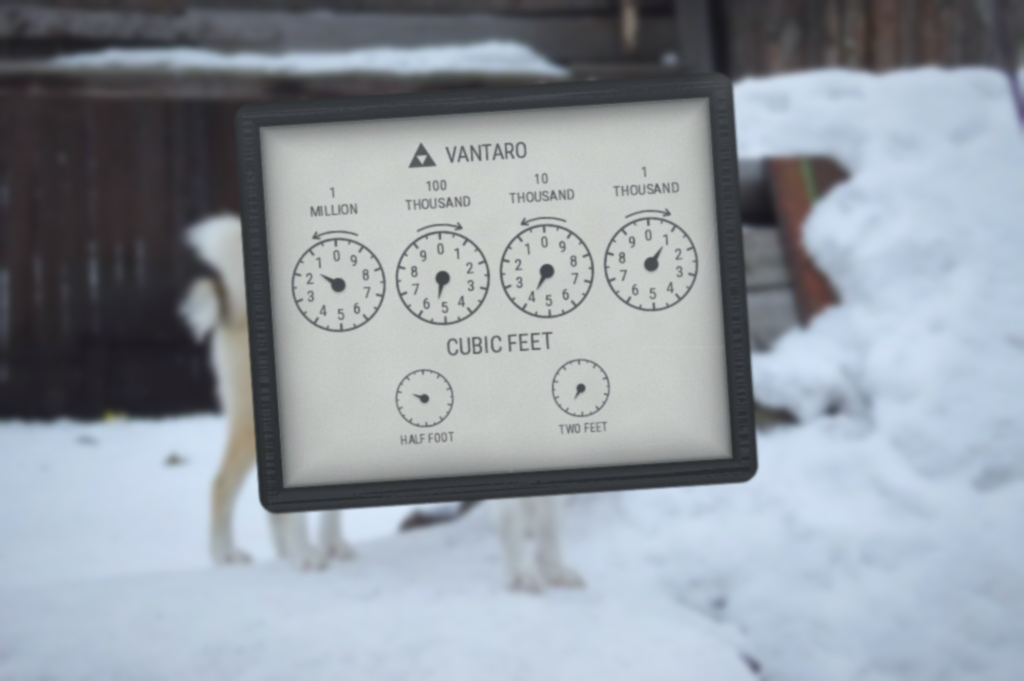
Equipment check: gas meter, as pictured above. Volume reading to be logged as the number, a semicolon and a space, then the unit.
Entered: 154100; ft³
